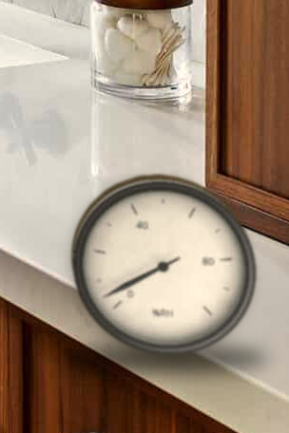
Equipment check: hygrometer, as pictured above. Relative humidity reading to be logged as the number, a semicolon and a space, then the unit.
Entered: 5; %
